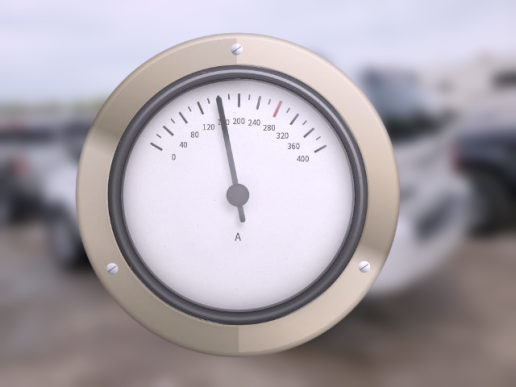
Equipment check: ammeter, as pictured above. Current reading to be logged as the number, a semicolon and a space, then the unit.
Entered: 160; A
